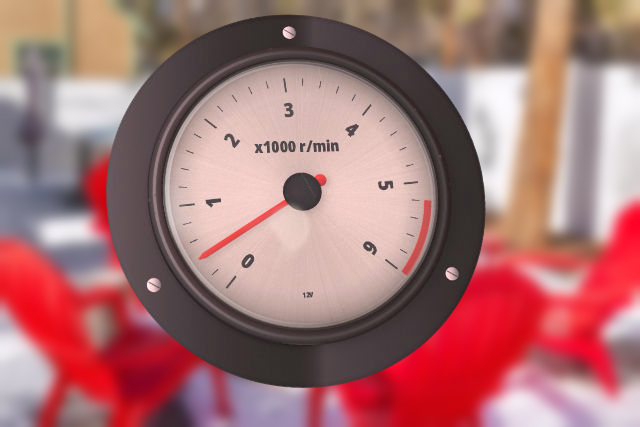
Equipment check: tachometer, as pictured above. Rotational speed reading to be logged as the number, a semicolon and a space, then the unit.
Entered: 400; rpm
